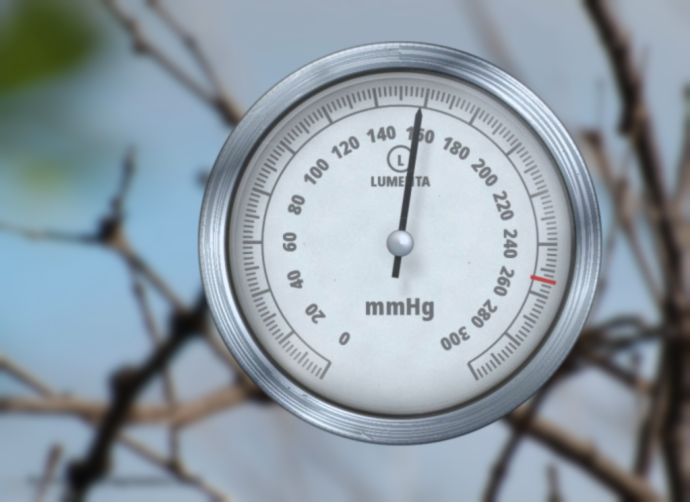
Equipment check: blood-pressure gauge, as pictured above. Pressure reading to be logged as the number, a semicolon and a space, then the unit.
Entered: 158; mmHg
